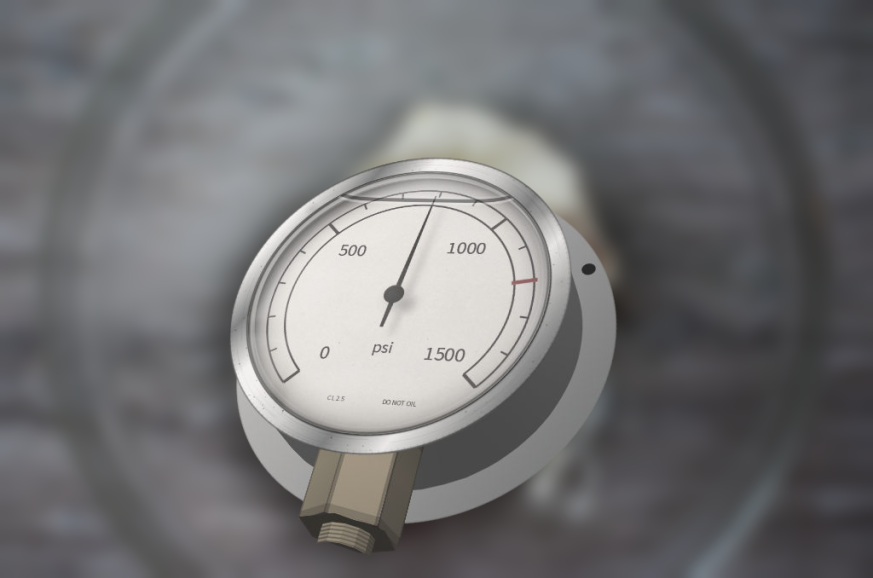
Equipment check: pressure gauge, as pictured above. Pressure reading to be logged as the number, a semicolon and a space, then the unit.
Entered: 800; psi
